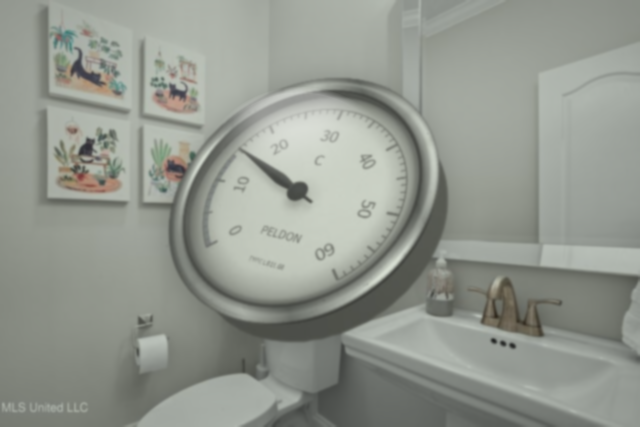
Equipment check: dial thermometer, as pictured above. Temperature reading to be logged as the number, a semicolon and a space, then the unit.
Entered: 15; °C
